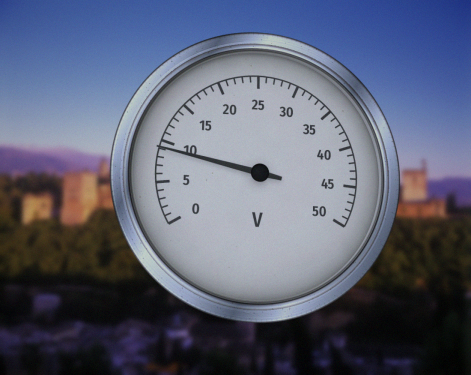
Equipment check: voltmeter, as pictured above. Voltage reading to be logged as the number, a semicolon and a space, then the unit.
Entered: 9; V
